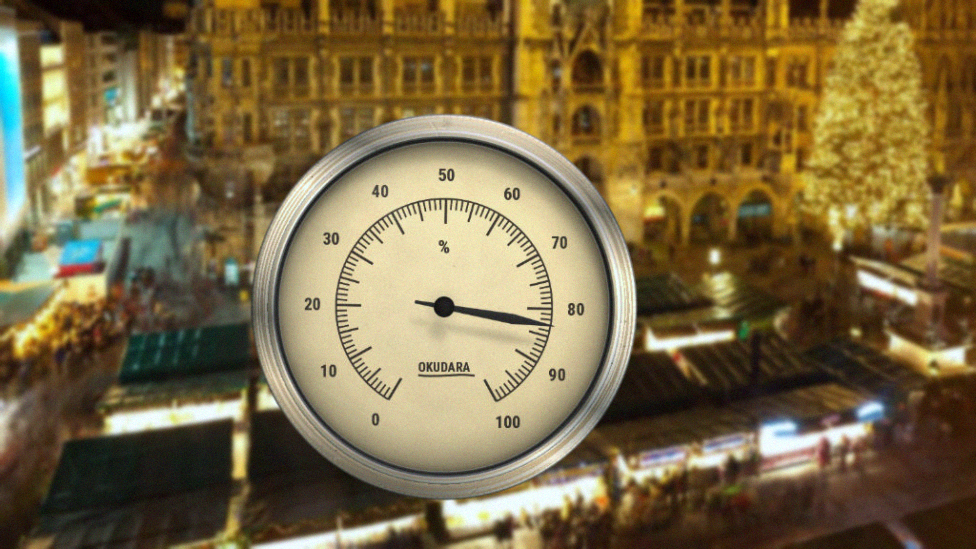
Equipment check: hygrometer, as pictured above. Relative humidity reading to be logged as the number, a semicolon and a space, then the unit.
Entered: 83; %
